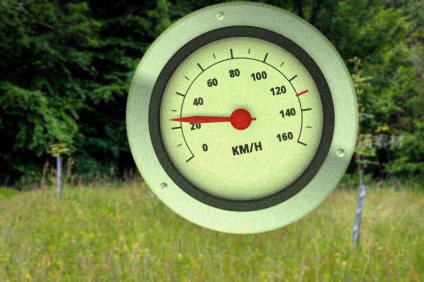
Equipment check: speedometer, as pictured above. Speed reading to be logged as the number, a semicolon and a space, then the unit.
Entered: 25; km/h
